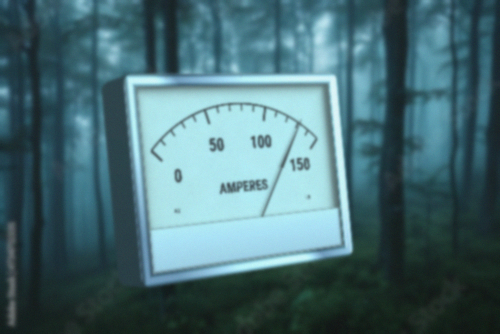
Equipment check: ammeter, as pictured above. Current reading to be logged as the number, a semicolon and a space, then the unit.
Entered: 130; A
